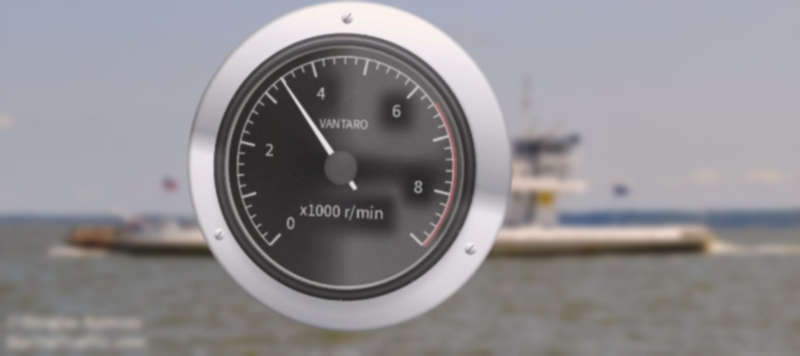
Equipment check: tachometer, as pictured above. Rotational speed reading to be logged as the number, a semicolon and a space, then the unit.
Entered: 3400; rpm
